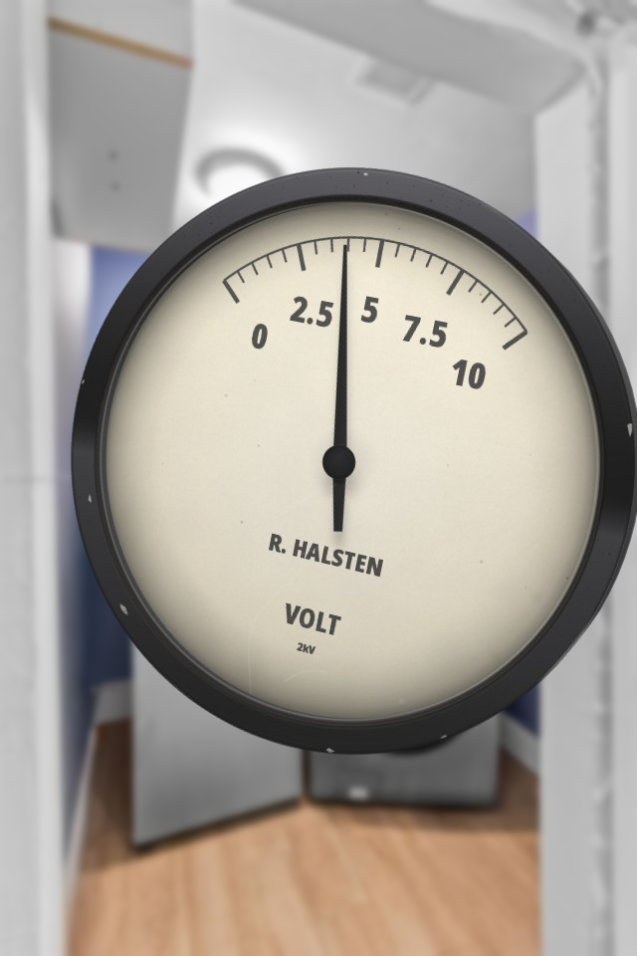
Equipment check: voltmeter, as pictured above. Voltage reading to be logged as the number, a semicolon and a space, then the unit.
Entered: 4; V
